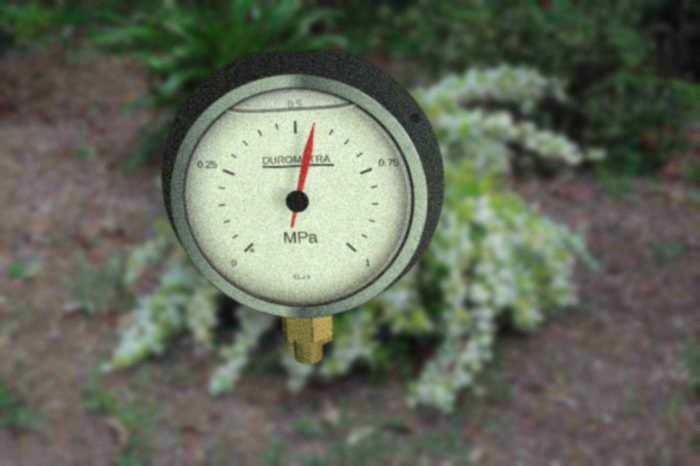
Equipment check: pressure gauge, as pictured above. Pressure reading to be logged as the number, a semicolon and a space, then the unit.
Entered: 0.55; MPa
